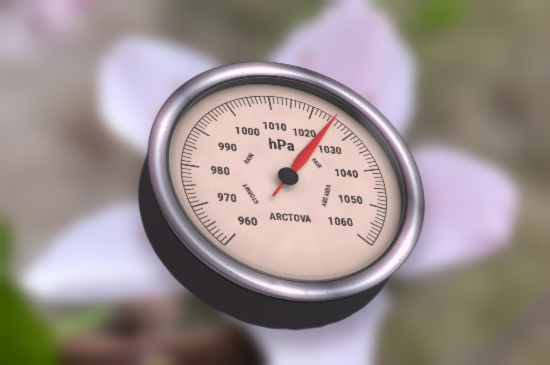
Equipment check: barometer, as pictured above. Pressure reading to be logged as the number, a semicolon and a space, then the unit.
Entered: 1025; hPa
